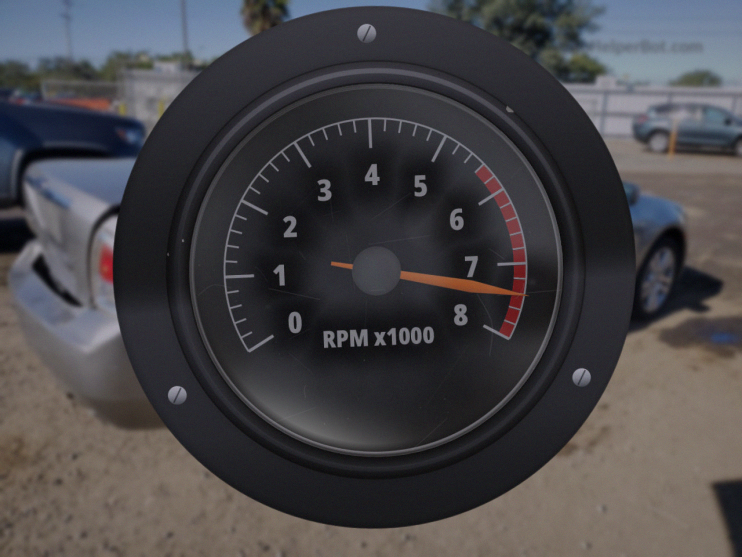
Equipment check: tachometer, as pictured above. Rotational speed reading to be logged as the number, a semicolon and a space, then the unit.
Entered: 7400; rpm
